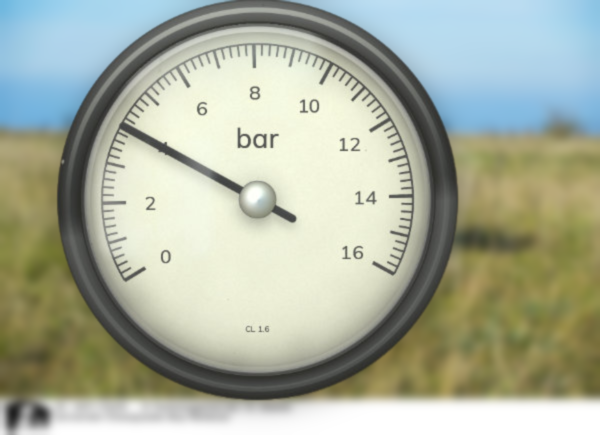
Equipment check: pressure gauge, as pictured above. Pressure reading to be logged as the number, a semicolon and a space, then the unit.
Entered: 4; bar
